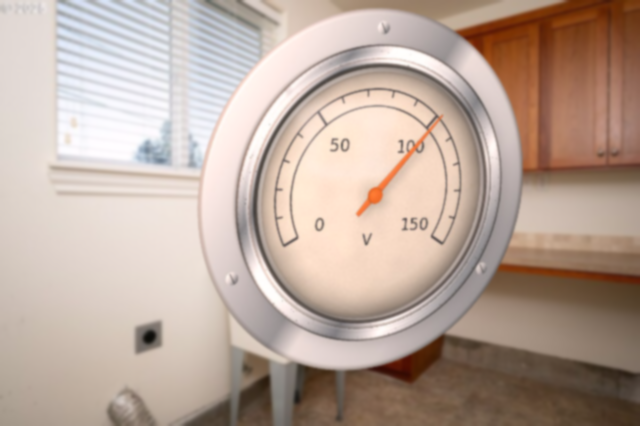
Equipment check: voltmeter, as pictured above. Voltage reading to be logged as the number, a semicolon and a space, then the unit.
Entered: 100; V
